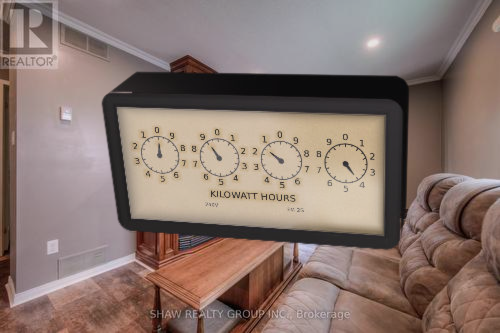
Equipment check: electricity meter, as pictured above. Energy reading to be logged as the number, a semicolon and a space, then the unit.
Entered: 9914; kWh
